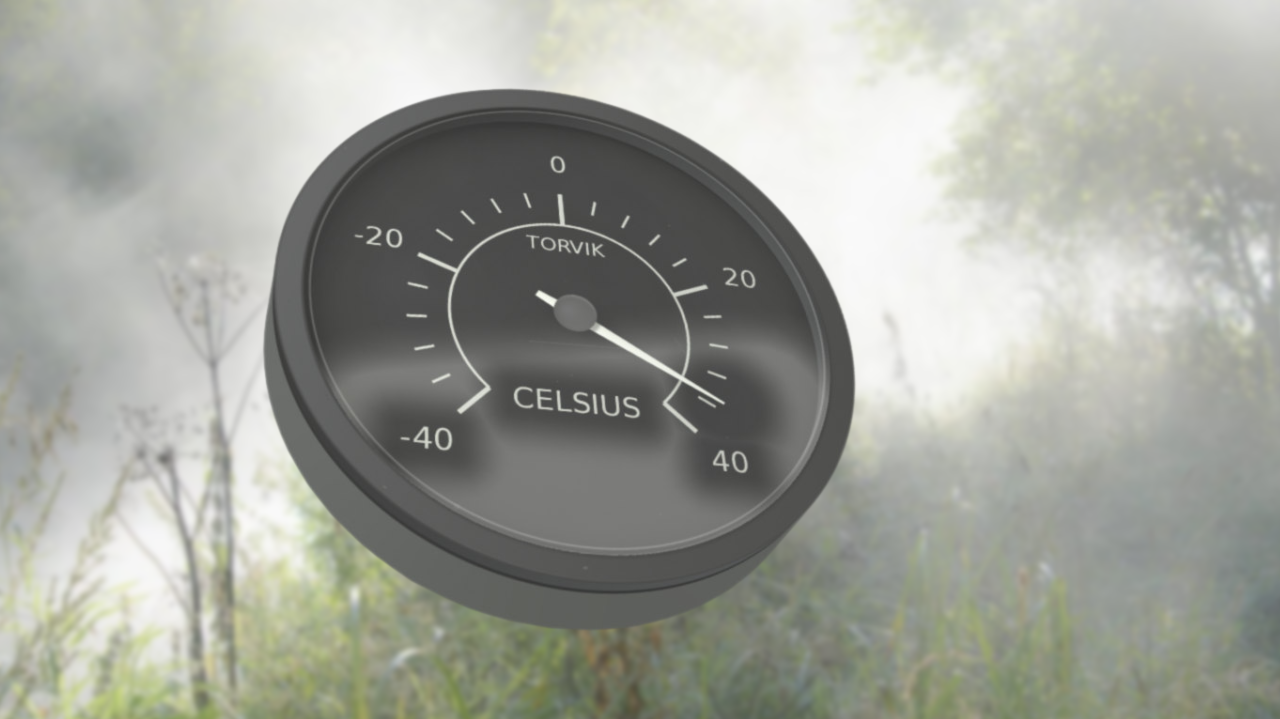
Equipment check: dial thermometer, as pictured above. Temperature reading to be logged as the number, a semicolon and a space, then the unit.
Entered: 36; °C
